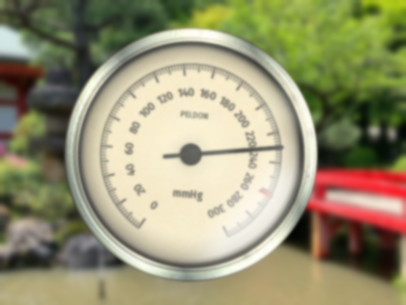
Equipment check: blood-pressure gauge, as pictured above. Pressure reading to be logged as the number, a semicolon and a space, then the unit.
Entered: 230; mmHg
